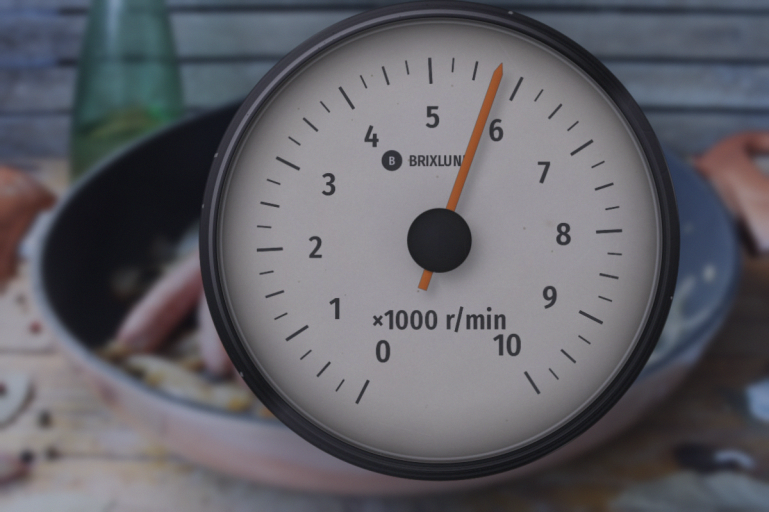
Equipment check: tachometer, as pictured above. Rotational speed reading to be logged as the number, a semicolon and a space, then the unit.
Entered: 5750; rpm
